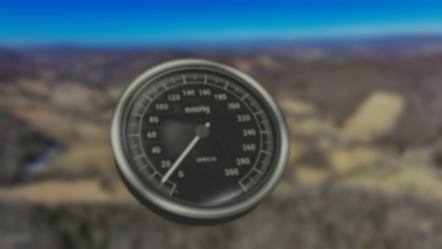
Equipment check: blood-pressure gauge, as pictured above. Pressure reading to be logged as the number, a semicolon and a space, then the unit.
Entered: 10; mmHg
